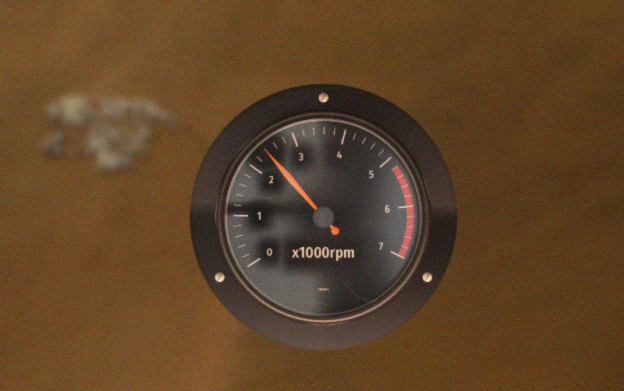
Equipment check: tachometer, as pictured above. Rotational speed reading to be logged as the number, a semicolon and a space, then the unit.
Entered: 2400; rpm
